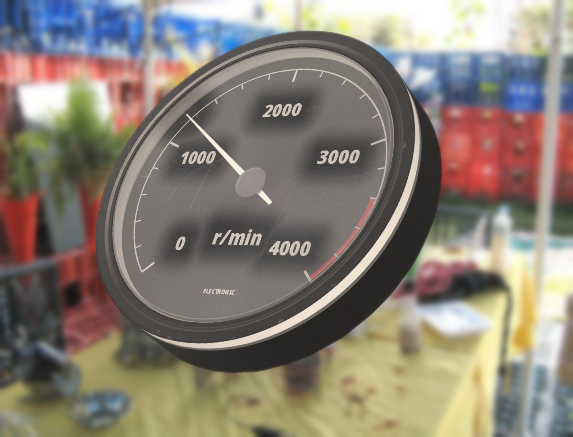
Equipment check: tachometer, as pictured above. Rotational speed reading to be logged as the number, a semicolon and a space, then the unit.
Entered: 1200; rpm
